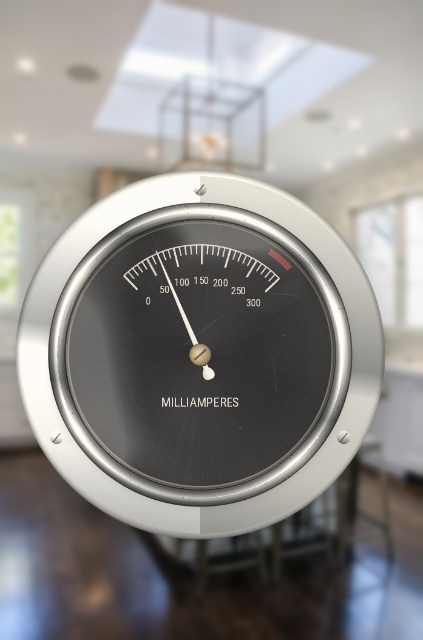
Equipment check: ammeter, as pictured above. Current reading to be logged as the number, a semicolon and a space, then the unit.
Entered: 70; mA
